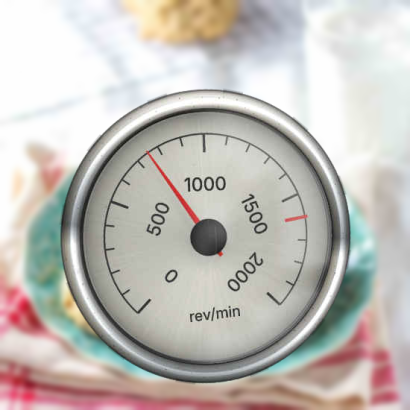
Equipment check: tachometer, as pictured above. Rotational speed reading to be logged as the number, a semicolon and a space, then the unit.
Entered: 750; rpm
